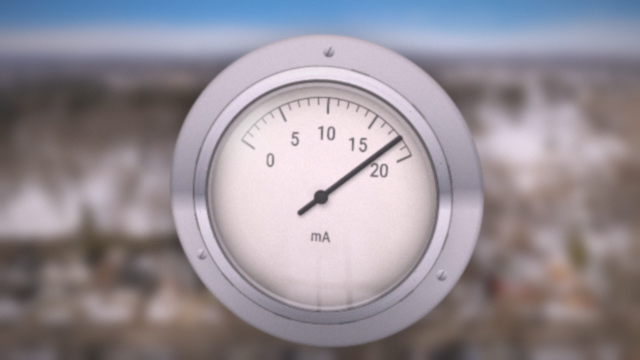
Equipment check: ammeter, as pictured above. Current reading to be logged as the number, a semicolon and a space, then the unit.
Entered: 18; mA
